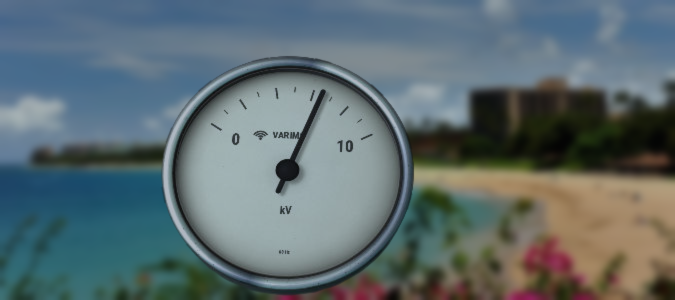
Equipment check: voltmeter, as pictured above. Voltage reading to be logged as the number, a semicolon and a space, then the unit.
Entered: 6.5; kV
